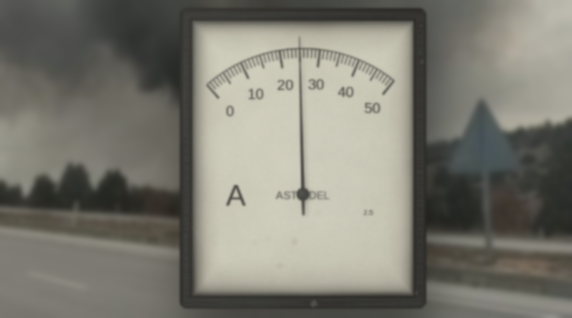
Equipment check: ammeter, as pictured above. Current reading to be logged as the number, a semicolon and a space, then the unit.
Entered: 25; A
